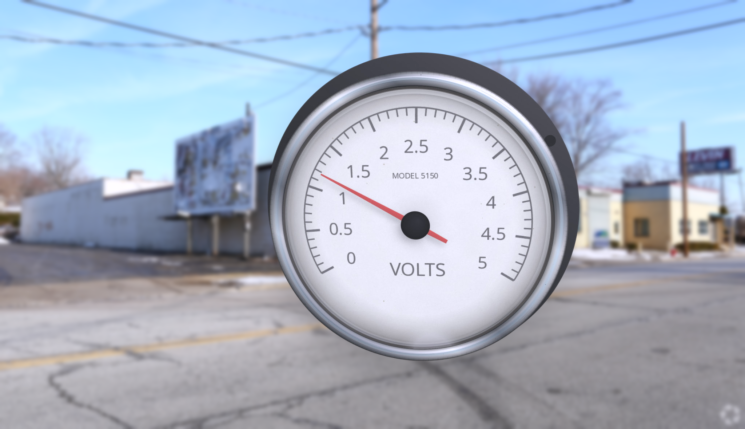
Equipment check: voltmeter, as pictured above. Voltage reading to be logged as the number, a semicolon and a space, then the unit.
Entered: 1.2; V
